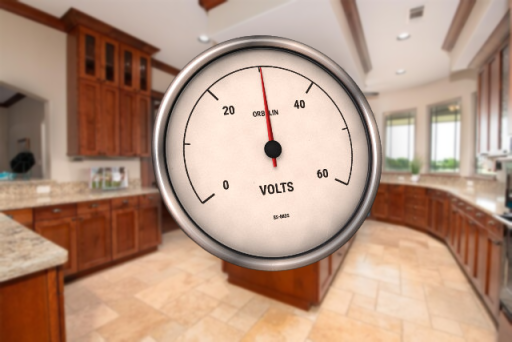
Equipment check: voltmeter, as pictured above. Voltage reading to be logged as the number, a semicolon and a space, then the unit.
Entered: 30; V
